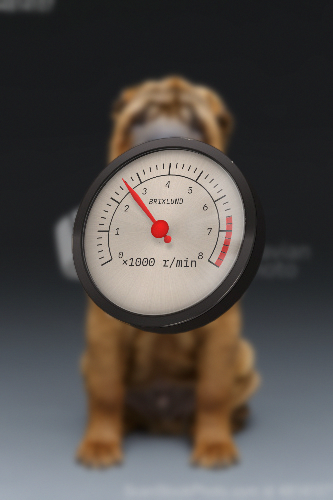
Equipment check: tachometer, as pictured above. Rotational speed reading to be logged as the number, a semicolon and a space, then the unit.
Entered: 2600; rpm
